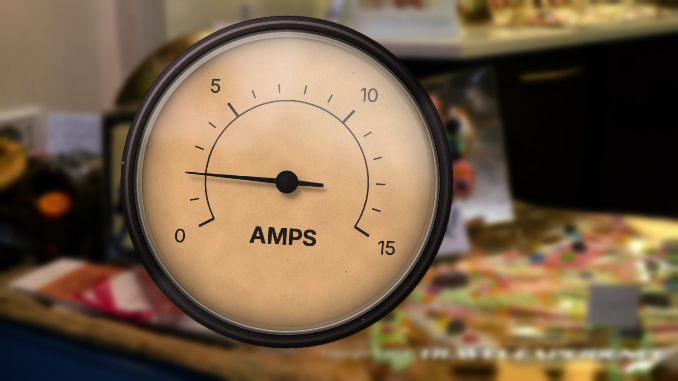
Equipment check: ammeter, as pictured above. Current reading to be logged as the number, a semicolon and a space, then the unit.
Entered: 2; A
